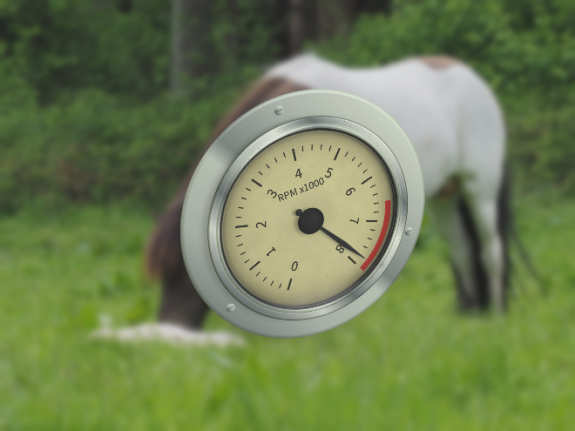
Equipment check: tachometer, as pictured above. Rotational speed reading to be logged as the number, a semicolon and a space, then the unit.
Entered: 7800; rpm
